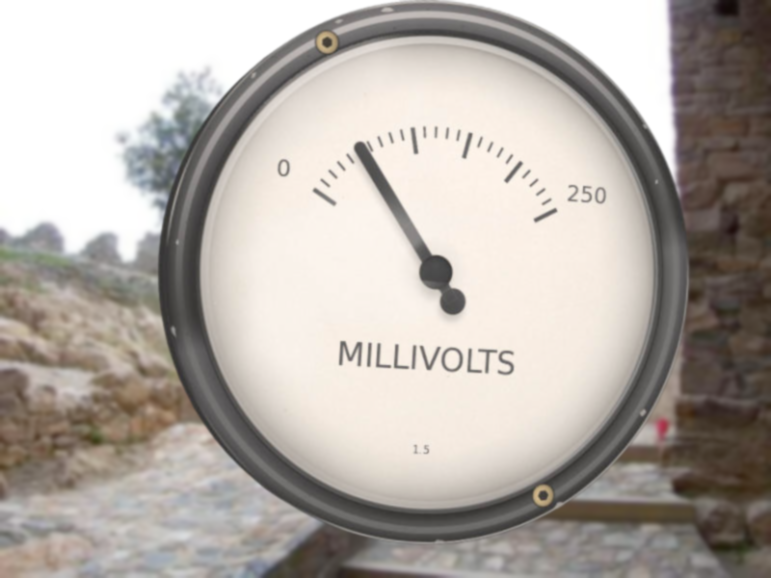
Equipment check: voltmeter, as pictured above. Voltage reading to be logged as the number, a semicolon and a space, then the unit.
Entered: 50; mV
